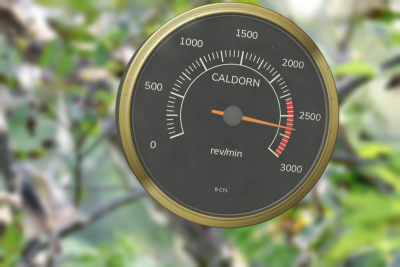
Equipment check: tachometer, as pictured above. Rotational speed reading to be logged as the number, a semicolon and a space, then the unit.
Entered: 2650; rpm
